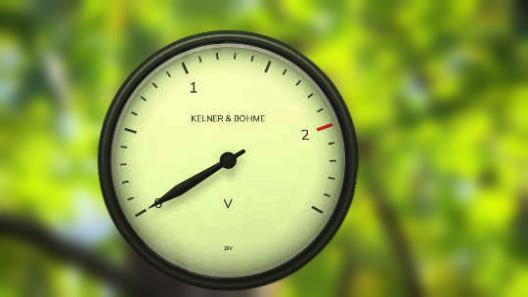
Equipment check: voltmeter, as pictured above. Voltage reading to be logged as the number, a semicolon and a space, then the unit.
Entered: 0; V
